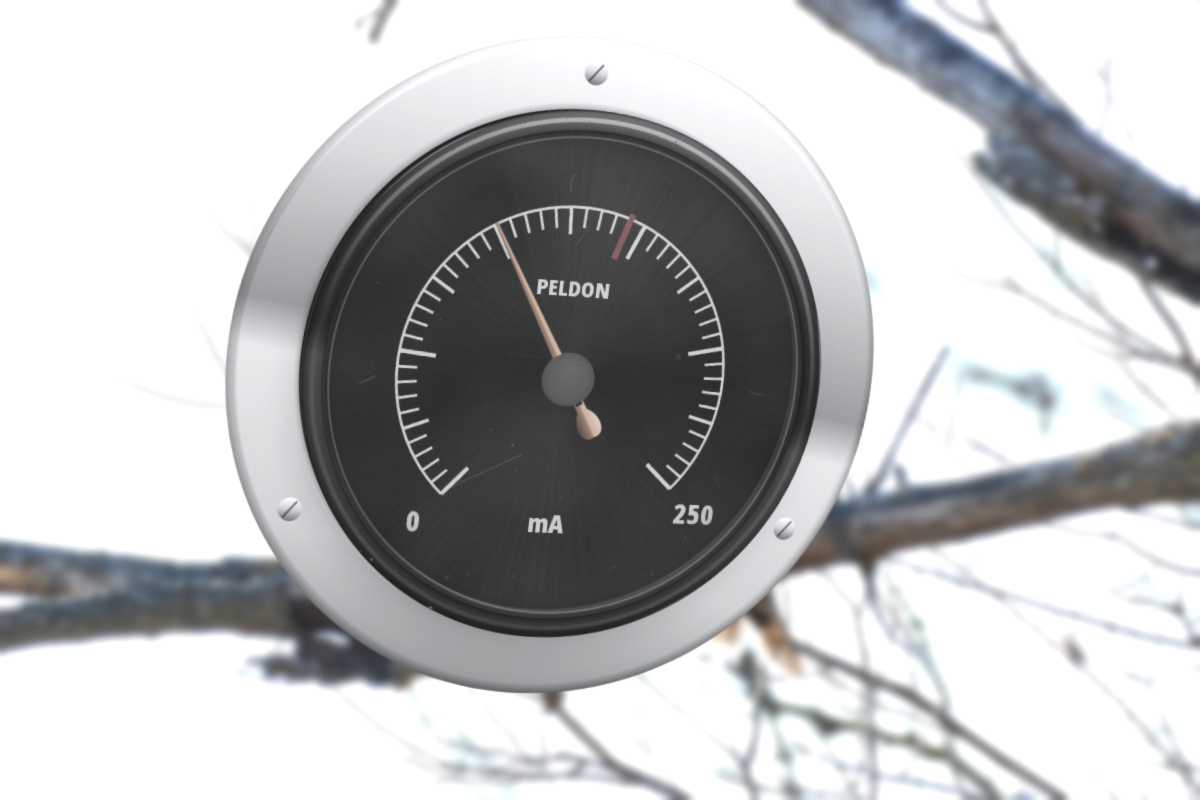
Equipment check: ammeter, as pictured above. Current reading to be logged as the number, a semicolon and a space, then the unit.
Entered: 100; mA
